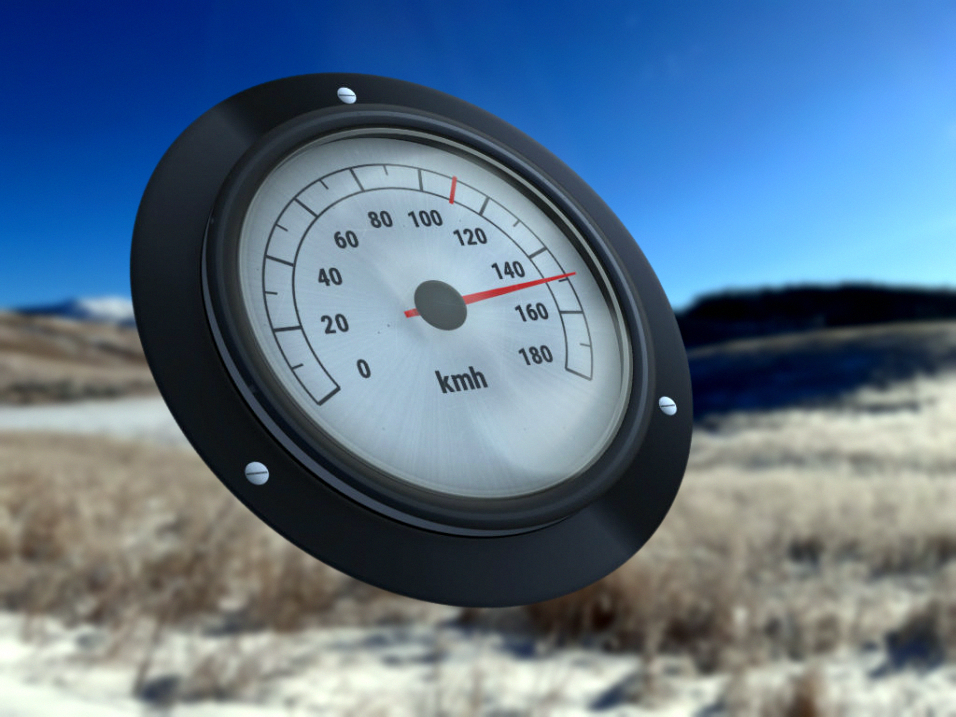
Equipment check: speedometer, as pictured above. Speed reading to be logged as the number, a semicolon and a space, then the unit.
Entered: 150; km/h
